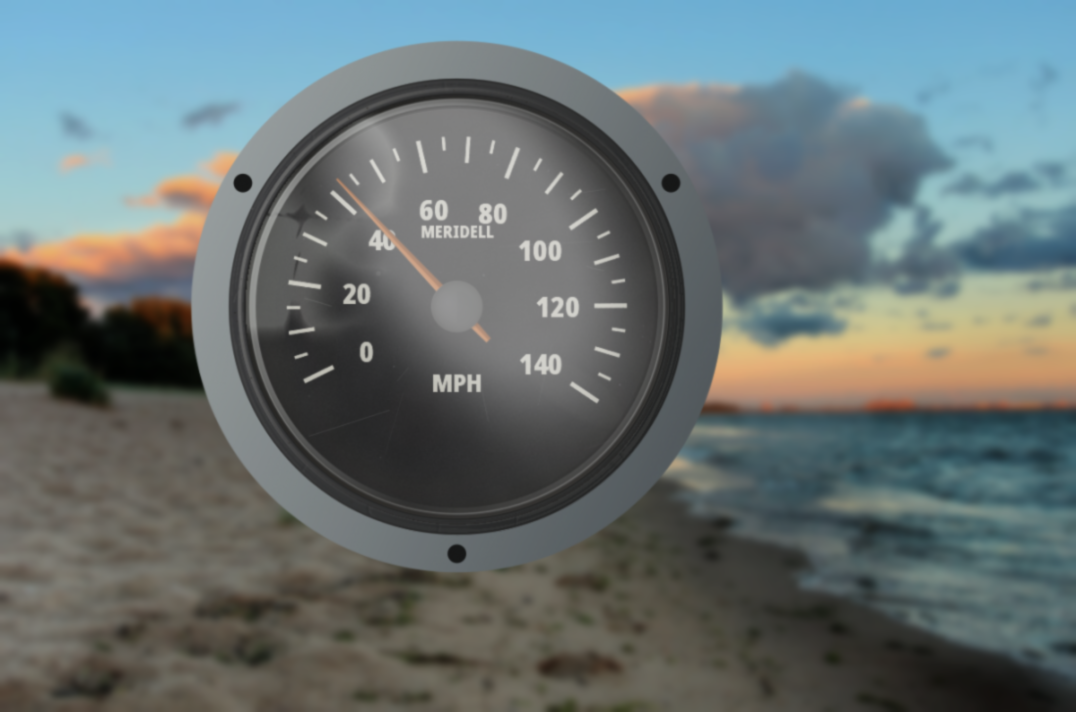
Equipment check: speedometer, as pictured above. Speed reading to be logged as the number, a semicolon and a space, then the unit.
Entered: 42.5; mph
